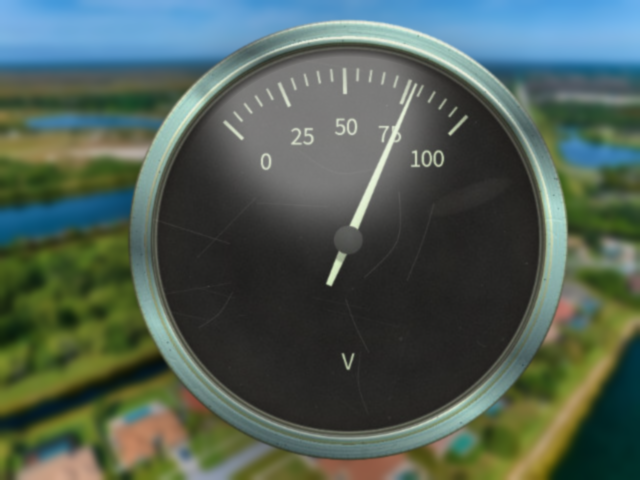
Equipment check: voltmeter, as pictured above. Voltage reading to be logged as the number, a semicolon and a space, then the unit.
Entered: 77.5; V
